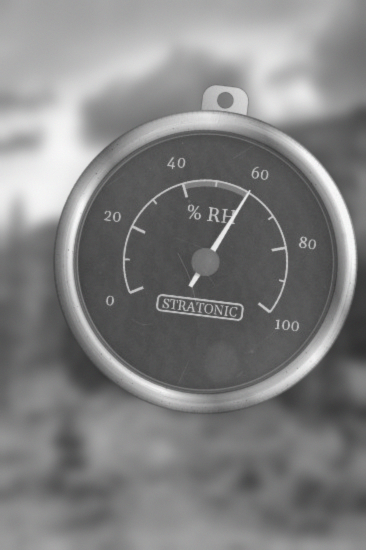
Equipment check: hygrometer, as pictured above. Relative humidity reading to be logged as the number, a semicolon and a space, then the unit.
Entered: 60; %
